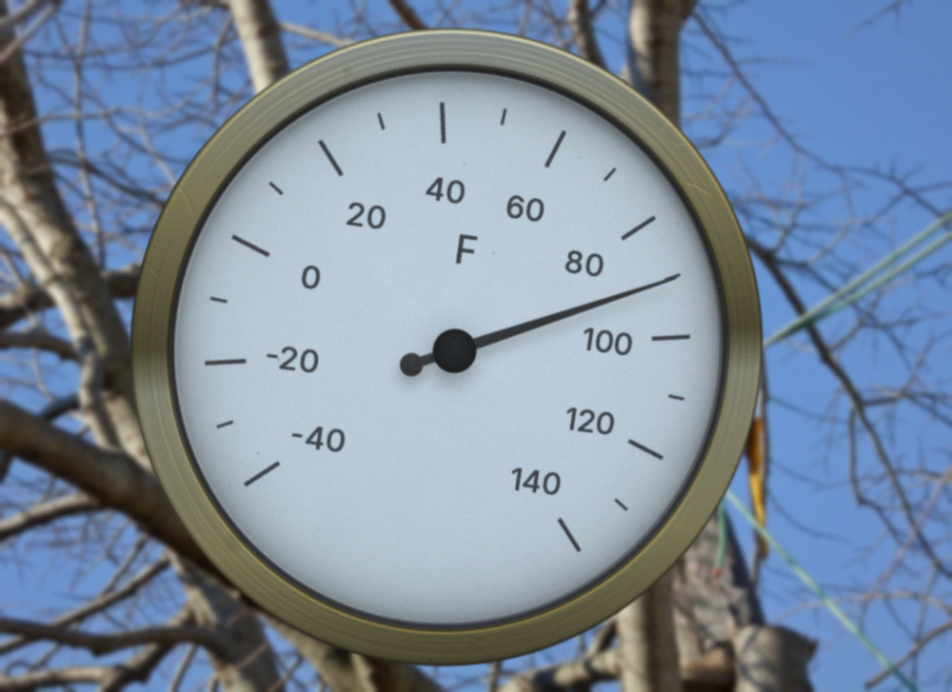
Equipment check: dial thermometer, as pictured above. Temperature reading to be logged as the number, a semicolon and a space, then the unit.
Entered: 90; °F
